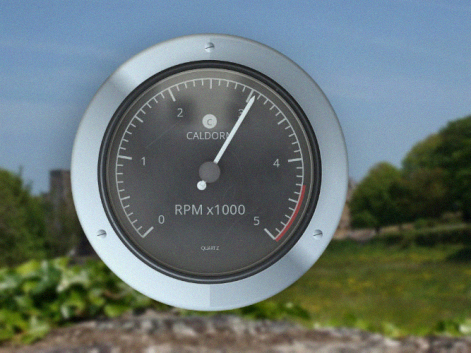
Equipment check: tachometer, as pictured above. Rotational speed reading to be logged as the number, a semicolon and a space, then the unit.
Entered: 3050; rpm
